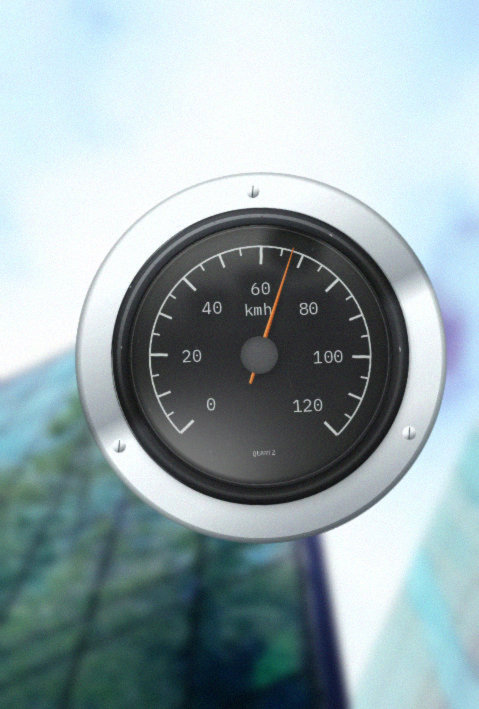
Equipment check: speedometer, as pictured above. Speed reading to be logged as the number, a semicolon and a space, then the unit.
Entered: 67.5; km/h
